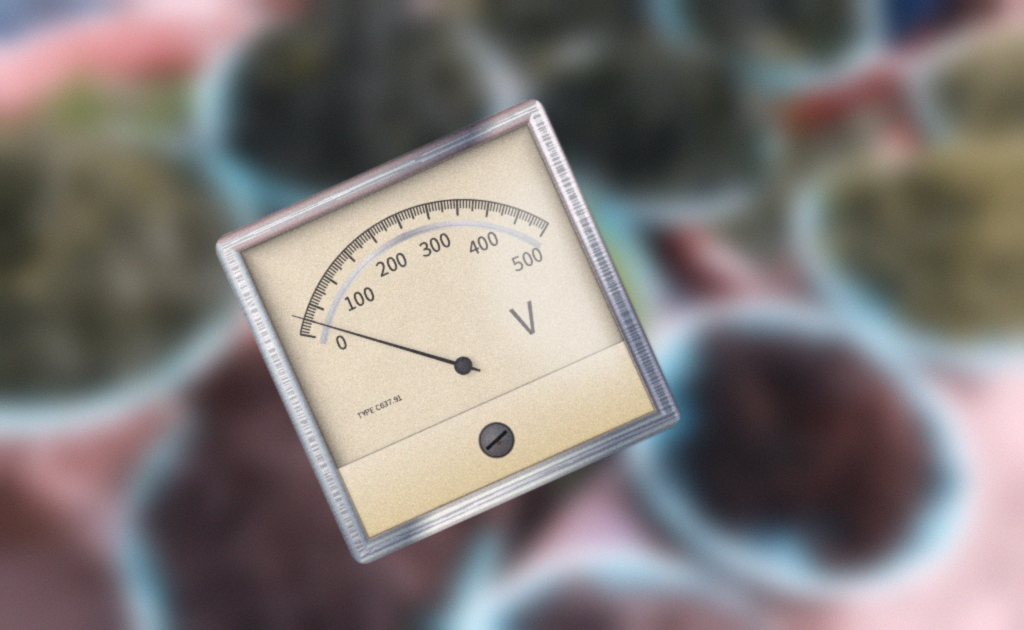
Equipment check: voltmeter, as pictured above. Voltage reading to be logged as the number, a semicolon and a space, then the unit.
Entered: 25; V
